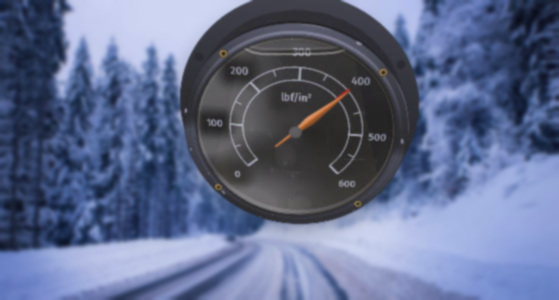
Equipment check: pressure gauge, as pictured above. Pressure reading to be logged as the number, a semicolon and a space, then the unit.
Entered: 400; psi
